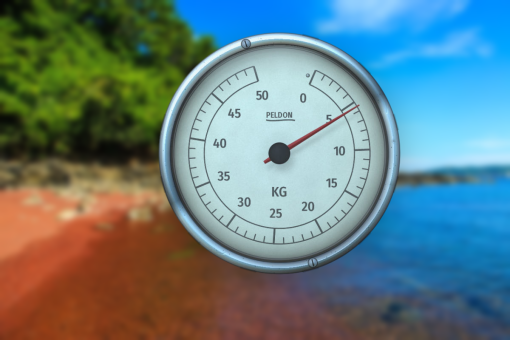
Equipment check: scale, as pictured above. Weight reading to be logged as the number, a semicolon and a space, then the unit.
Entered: 5.5; kg
